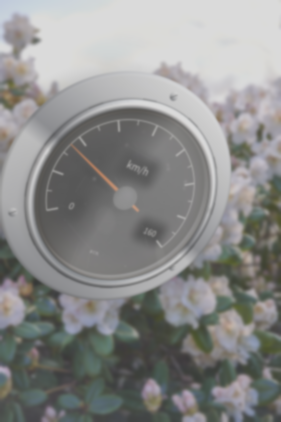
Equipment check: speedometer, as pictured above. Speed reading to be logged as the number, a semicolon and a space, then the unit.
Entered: 35; km/h
